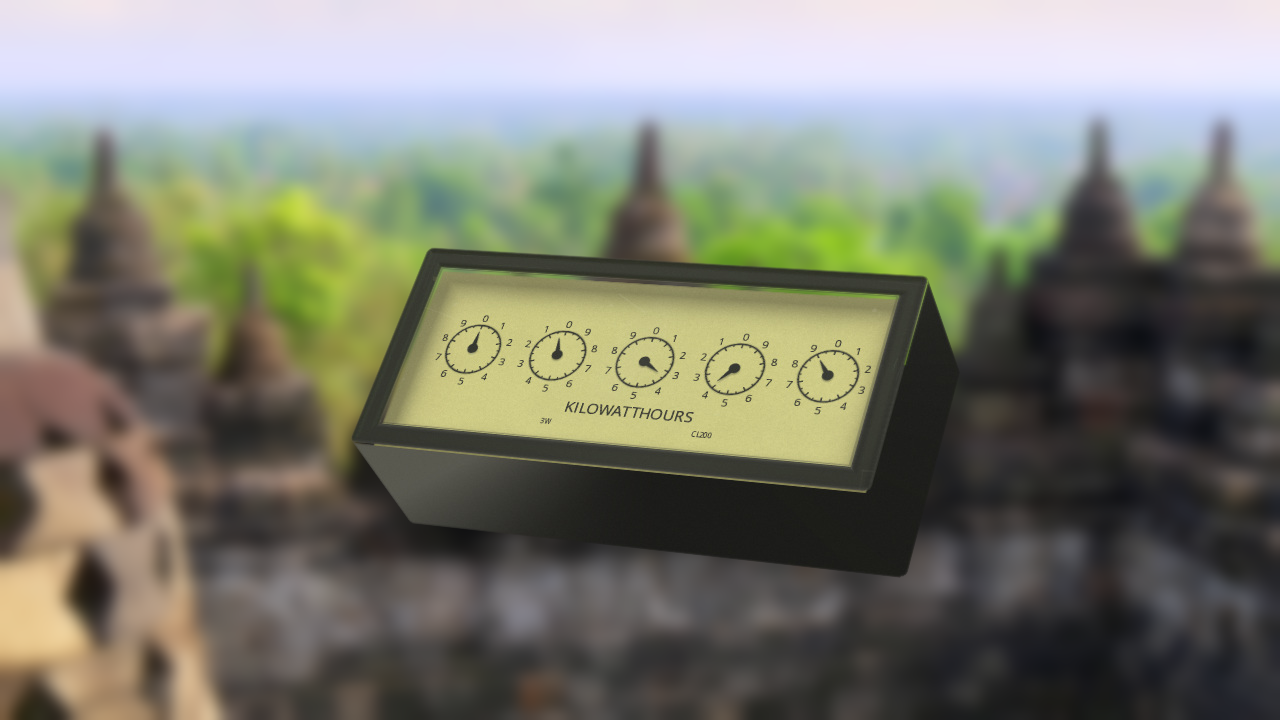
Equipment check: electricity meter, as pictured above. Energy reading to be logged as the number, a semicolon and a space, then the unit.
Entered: 339; kWh
